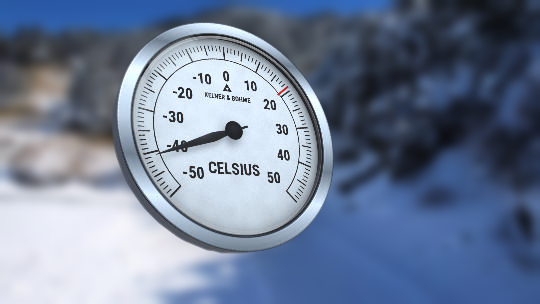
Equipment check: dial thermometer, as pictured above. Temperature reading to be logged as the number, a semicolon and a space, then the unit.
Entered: -41; °C
